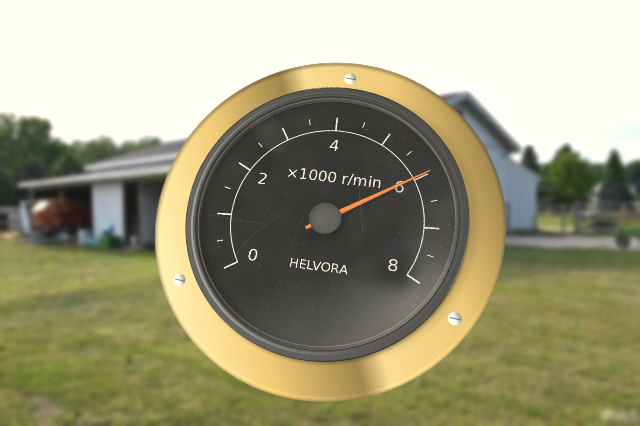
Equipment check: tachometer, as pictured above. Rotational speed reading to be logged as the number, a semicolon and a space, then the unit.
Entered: 6000; rpm
